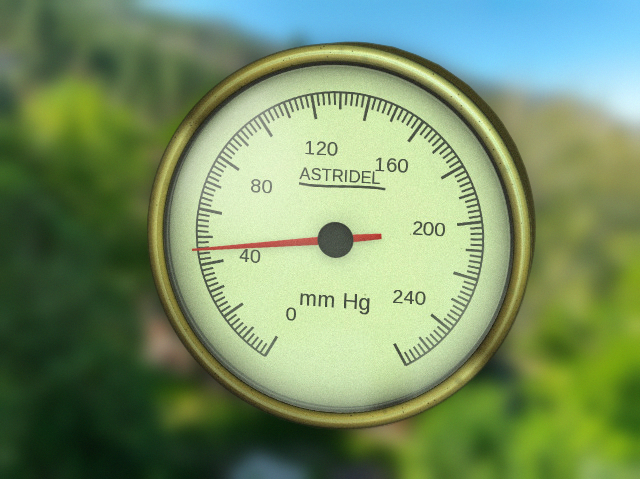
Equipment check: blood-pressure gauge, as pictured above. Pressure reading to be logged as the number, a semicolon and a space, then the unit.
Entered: 46; mmHg
